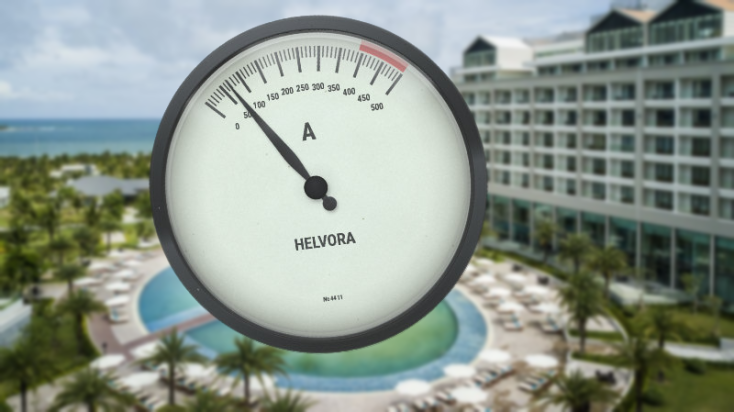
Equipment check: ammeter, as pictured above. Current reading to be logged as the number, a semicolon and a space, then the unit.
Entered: 70; A
